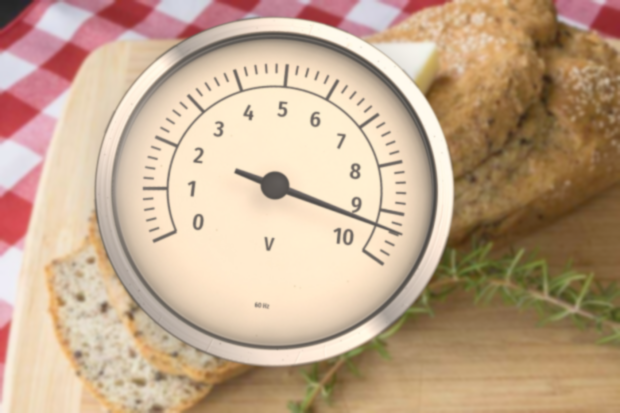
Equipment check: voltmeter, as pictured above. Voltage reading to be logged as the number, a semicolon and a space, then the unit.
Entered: 9.4; V
